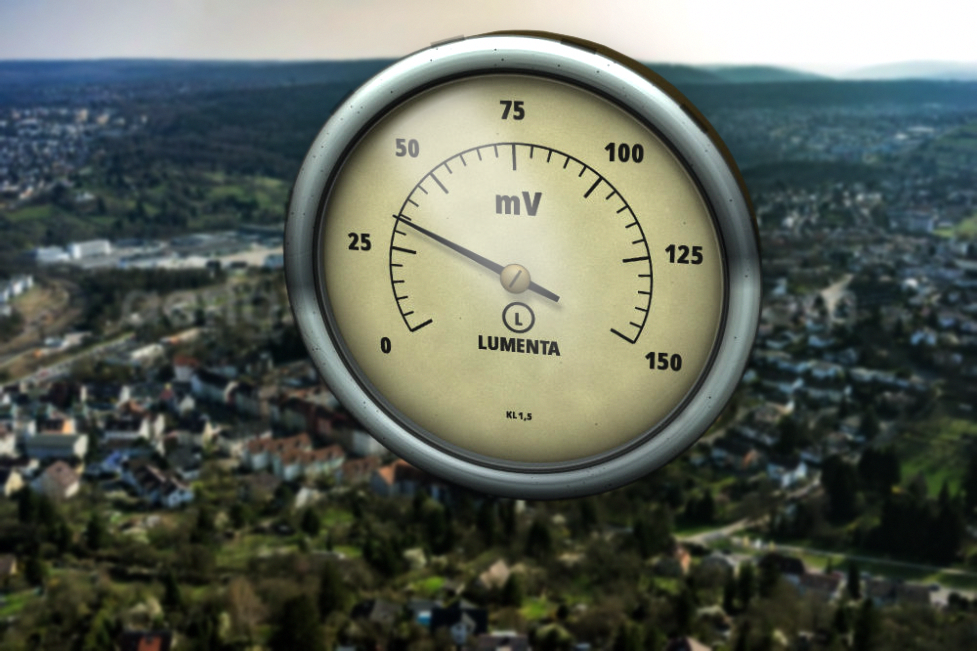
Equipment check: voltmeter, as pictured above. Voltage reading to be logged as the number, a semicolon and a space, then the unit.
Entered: 35; mV
